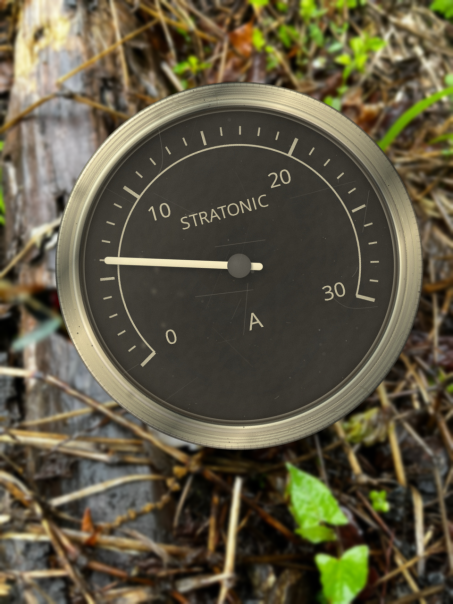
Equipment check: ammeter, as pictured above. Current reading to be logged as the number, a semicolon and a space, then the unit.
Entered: 6; A
